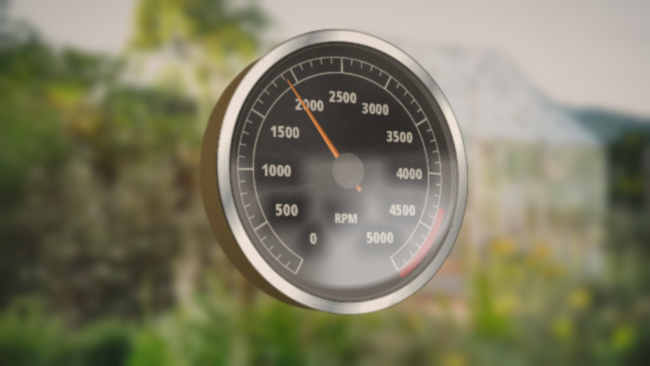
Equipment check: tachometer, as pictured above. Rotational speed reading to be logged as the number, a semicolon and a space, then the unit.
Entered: 1900; rpm
